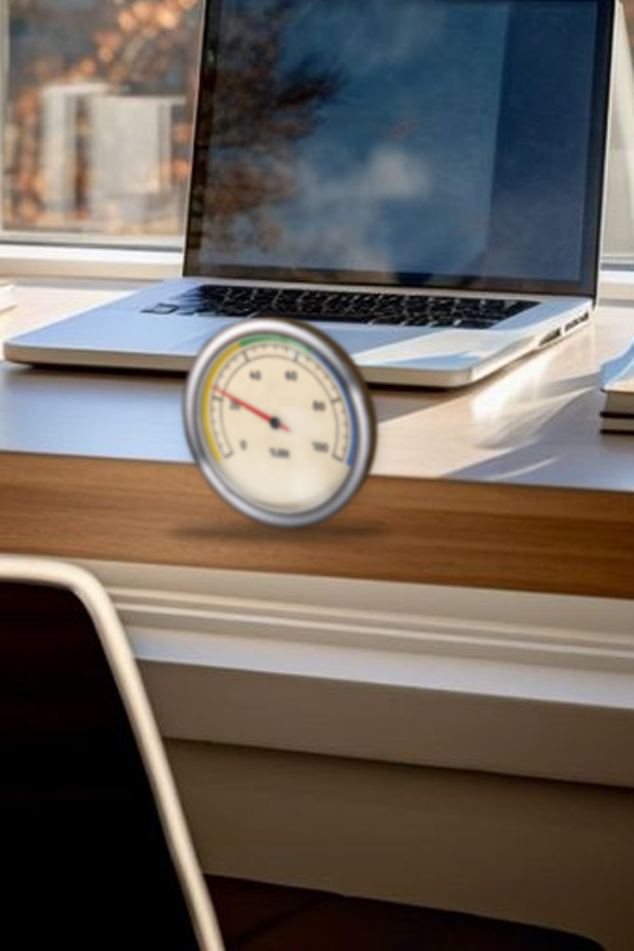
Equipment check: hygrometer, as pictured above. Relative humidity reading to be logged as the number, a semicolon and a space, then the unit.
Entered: 24; %
